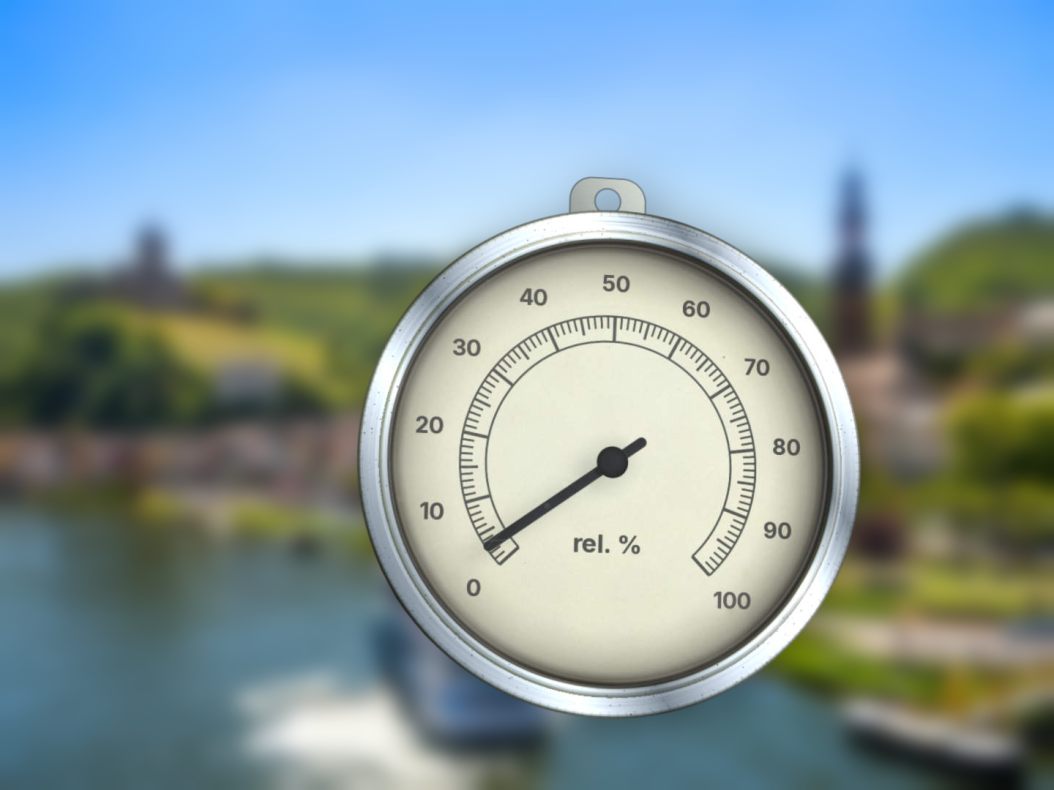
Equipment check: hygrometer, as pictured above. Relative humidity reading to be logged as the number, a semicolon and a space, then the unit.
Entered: 3; %
